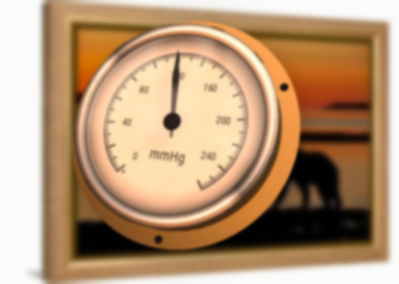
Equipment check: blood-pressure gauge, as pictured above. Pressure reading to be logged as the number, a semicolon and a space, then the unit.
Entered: 120; mmHg
